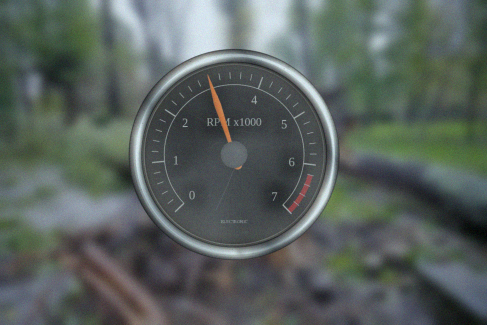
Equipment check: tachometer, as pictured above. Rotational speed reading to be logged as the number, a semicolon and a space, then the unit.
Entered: 3000; rpm
